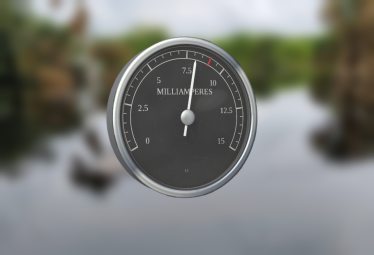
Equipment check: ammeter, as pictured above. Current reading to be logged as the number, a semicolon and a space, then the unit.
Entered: 8; mA
